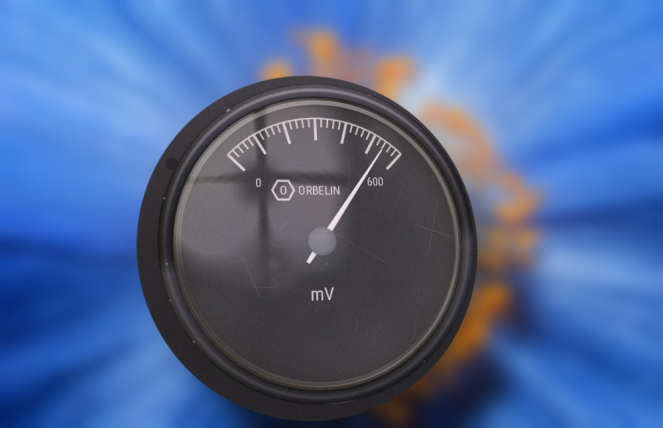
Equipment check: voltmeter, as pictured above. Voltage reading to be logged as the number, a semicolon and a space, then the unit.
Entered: 540; mV
